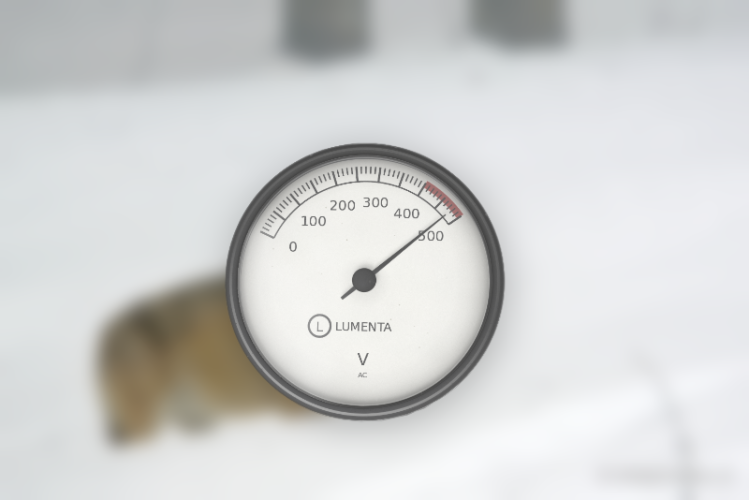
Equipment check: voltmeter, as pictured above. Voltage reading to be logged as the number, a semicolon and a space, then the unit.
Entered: 480; V
